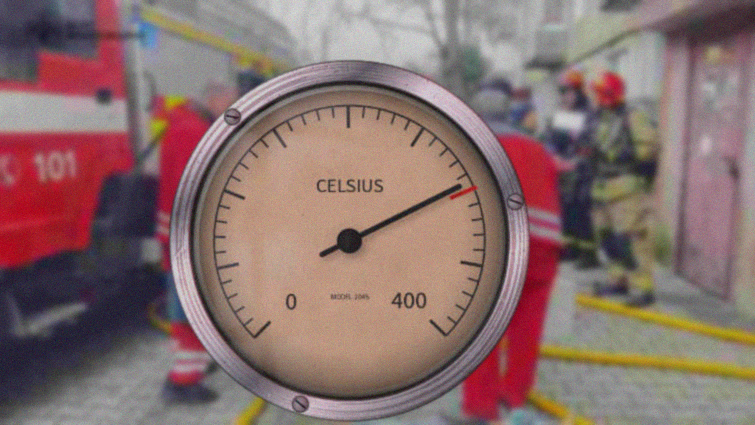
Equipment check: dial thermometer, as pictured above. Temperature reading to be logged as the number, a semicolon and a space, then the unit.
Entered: 295; °C
